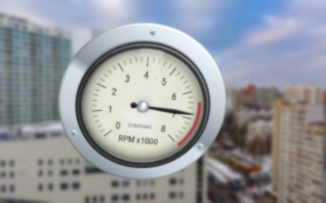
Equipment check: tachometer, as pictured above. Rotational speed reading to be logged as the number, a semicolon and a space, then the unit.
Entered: 6800; rpm
